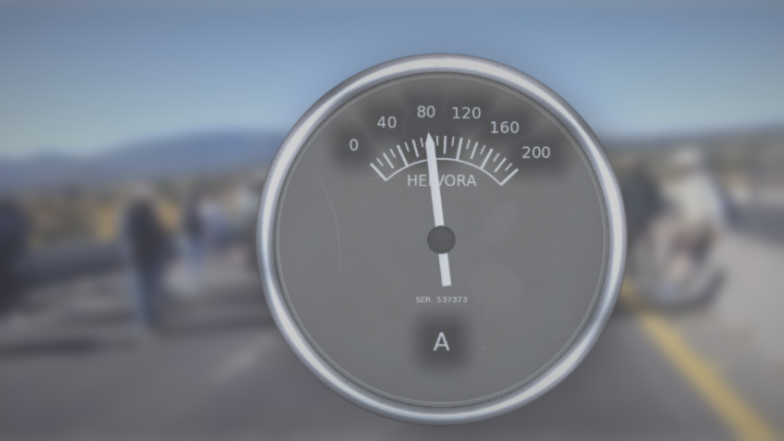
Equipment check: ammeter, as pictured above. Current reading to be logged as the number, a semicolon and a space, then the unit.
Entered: 80; A
